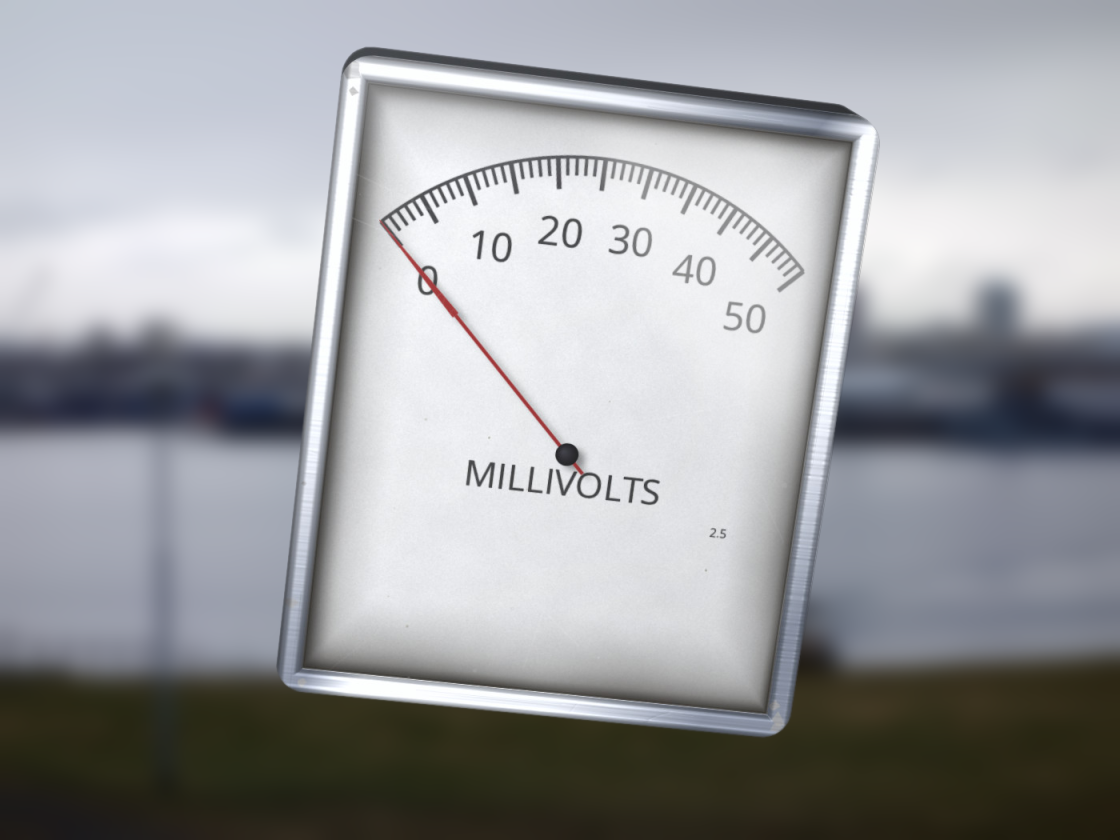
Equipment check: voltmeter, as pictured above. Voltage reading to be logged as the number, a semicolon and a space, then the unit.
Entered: 0; mV
